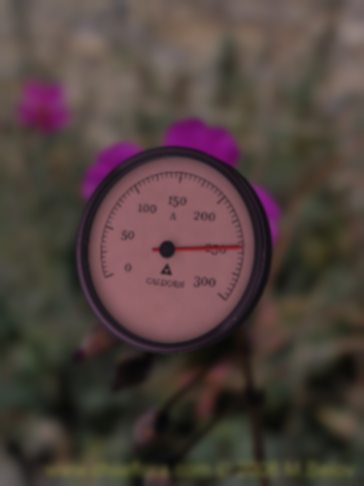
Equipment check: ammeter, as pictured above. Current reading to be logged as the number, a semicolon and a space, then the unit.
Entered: 250; A
